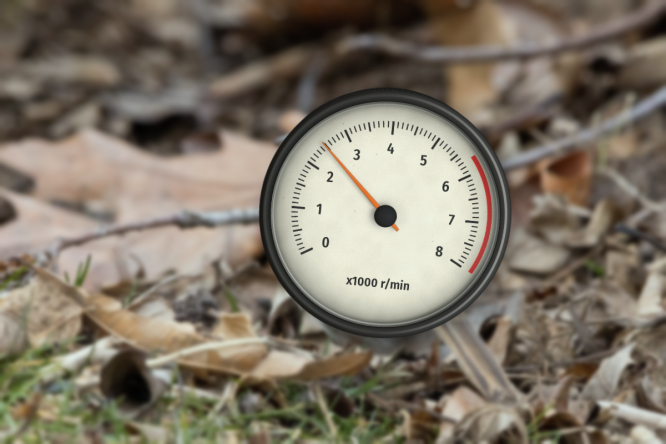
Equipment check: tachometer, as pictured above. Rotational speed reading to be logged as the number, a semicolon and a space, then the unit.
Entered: 2500; rpm
